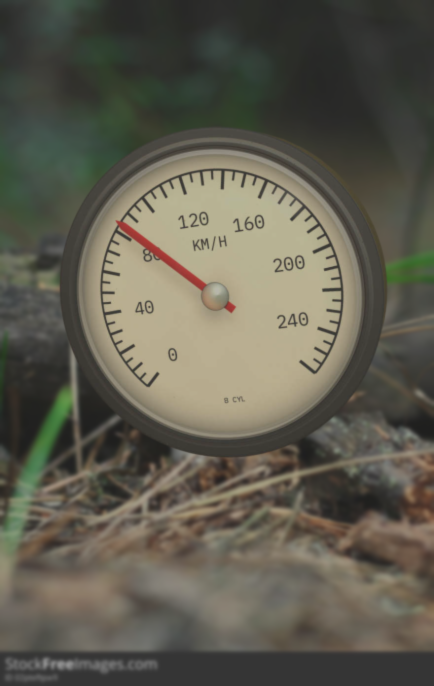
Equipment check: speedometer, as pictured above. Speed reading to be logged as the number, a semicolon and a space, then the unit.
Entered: 85; km/h
